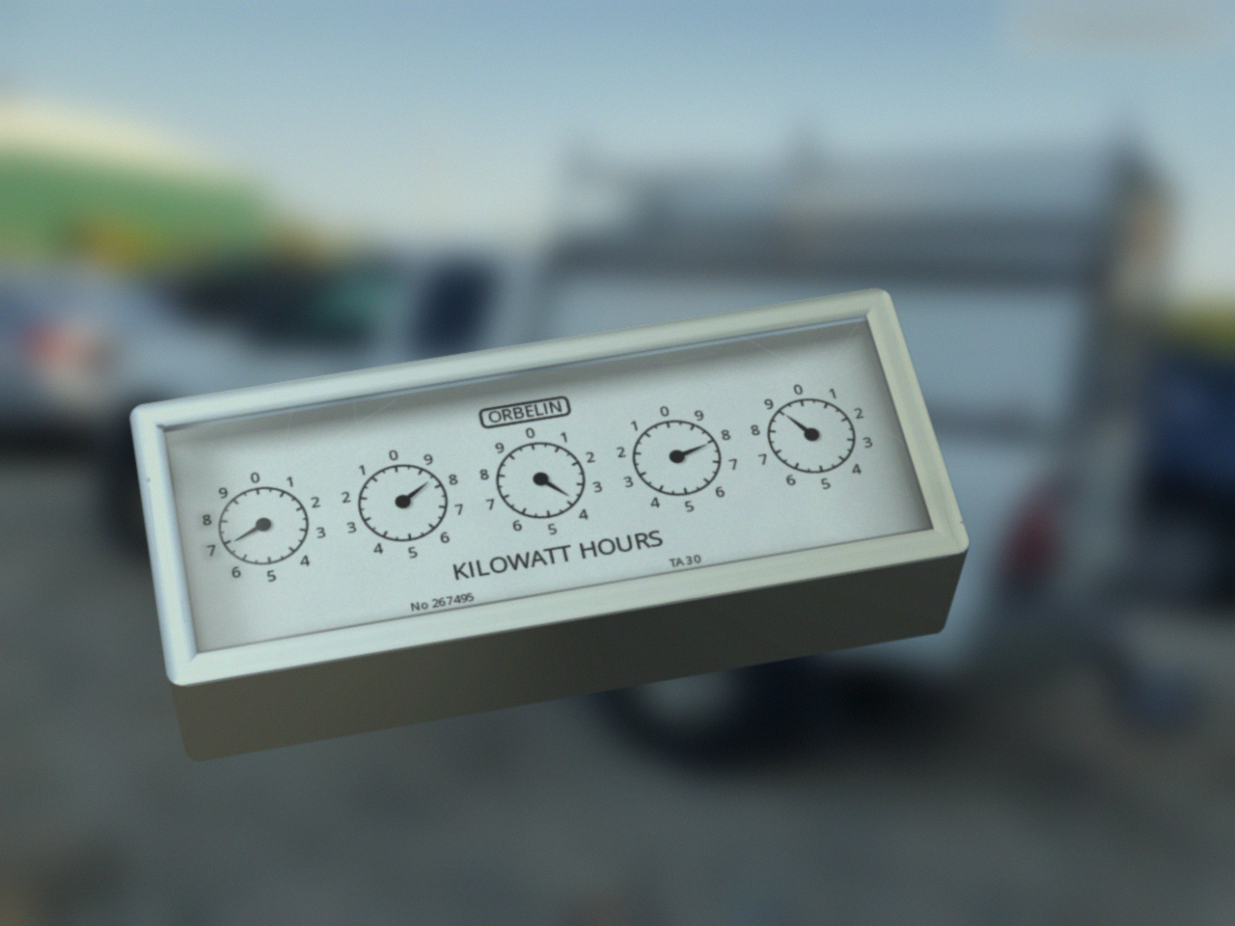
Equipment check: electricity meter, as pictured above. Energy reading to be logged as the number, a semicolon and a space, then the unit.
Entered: 68379; kWh
